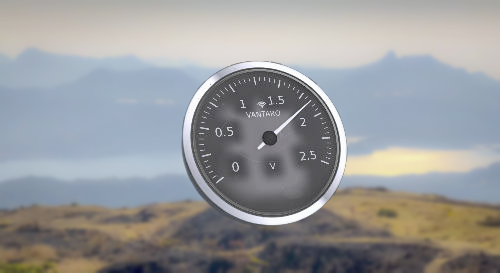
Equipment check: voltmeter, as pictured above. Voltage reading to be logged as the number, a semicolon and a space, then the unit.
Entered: 1.85; V
